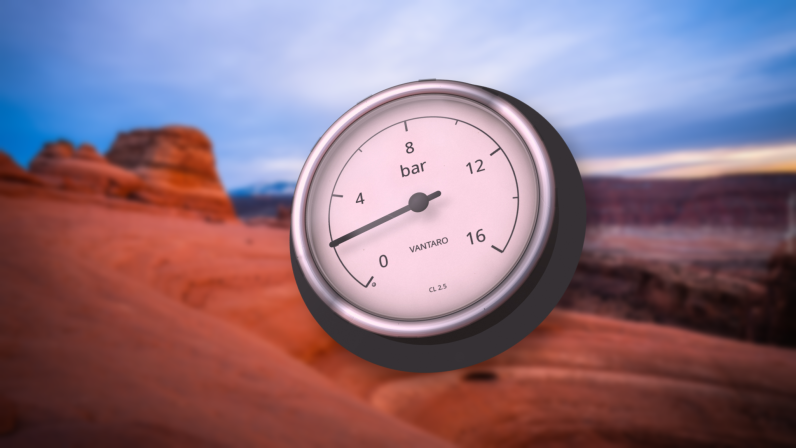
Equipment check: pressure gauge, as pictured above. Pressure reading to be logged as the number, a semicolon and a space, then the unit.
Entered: 2; bar
